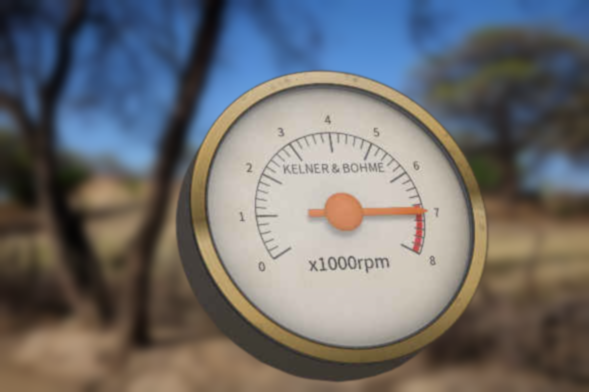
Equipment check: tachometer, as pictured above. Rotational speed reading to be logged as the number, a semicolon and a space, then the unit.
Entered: 7000; rpm
